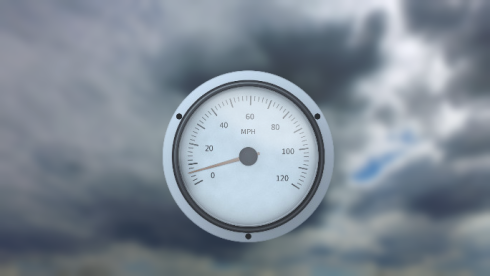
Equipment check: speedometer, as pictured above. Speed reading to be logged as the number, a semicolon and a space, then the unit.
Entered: 6; mph
